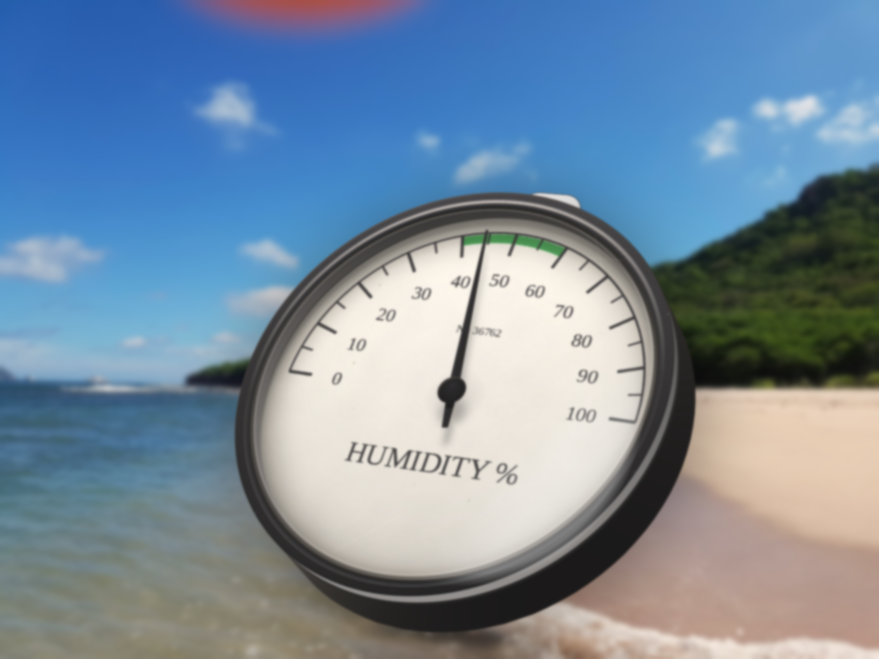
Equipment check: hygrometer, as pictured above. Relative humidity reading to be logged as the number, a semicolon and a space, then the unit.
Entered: 45; %
